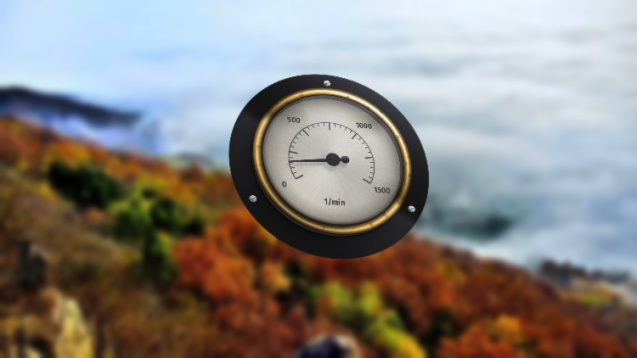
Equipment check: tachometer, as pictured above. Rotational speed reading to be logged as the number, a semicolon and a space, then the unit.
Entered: 150; rpm
